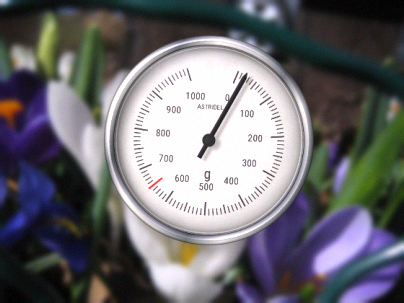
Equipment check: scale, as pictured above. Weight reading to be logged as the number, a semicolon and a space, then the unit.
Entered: 20; g
